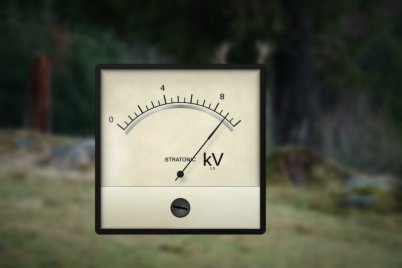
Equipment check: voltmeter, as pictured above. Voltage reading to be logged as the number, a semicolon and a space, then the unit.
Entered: 9; kV
